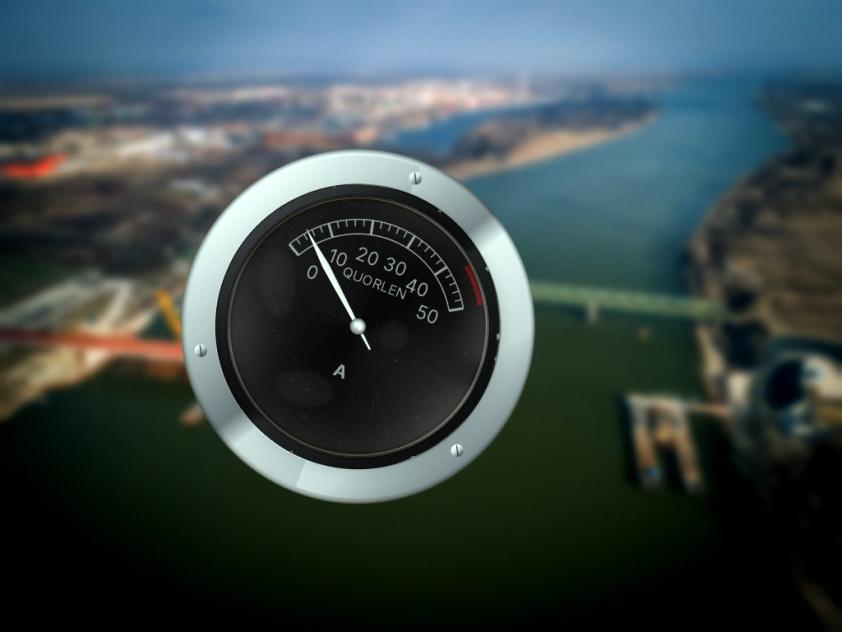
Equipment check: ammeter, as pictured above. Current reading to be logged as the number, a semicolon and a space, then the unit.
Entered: 5; A
